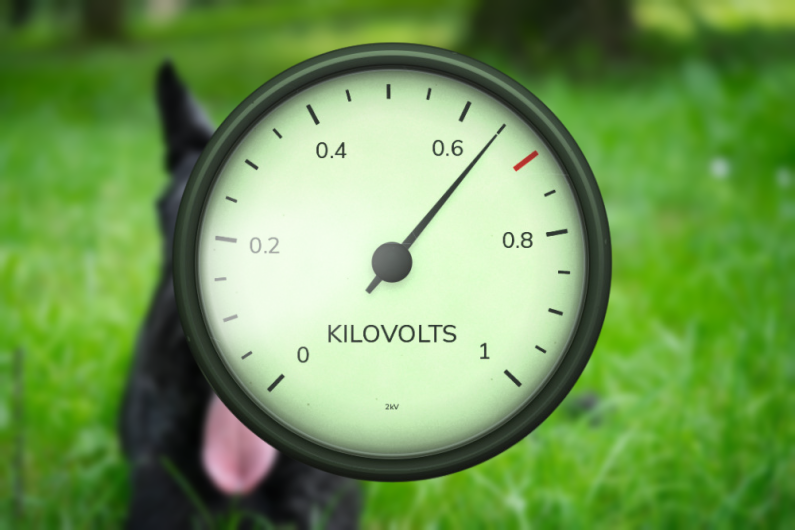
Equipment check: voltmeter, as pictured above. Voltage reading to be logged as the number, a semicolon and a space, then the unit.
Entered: 0.65; kV
